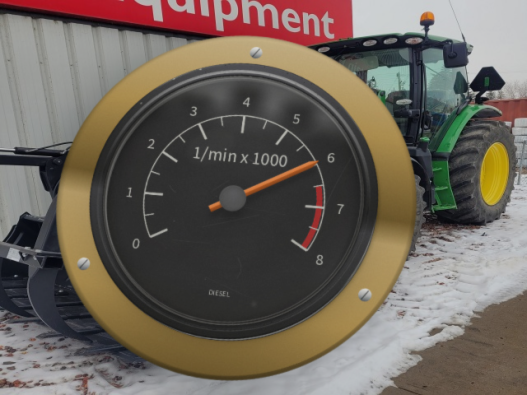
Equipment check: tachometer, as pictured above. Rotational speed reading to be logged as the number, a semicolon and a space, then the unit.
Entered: 6000; rpm
